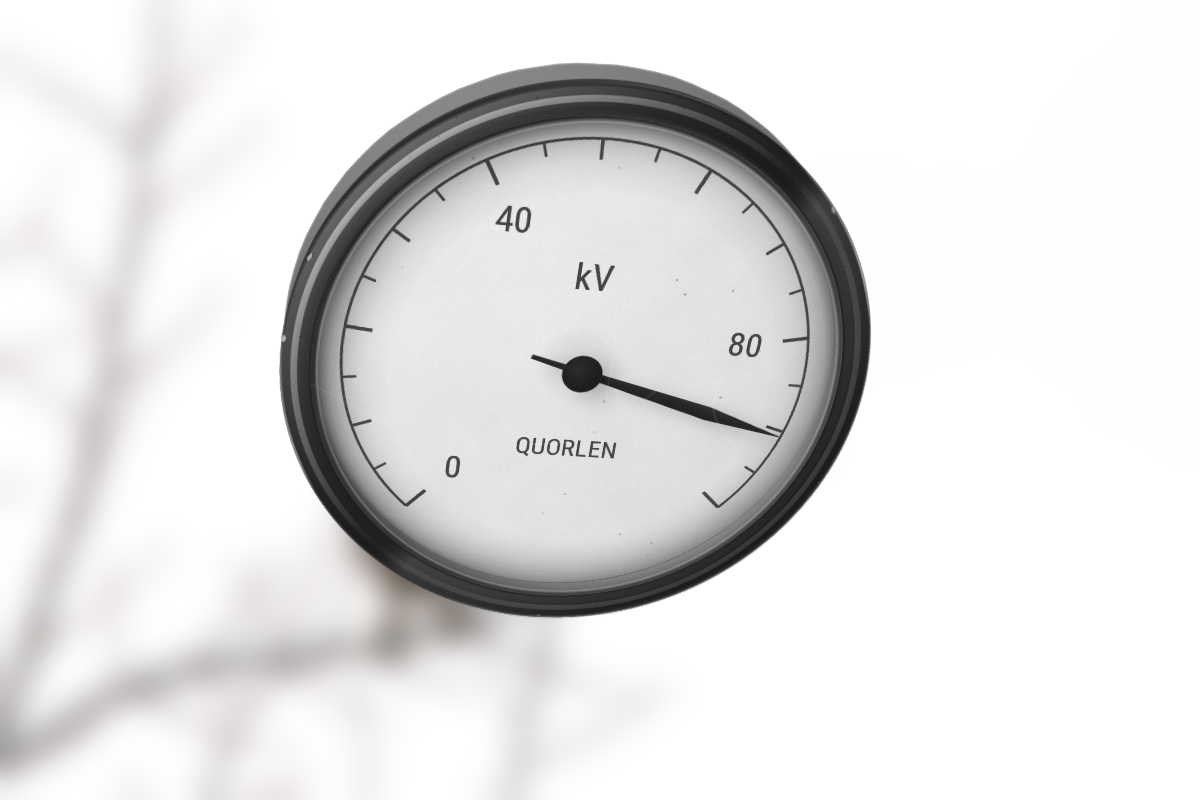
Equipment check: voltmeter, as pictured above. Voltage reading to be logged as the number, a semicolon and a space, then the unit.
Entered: 90; kV
